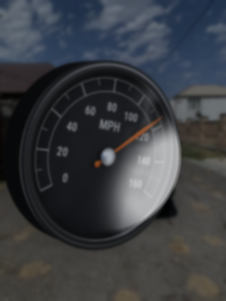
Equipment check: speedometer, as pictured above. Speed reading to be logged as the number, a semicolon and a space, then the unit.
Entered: 115; mph
